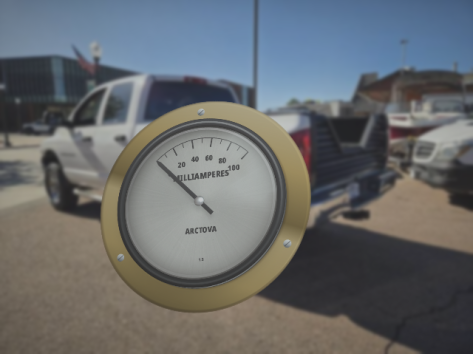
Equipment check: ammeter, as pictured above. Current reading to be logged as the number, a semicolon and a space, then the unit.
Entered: 0; mA
